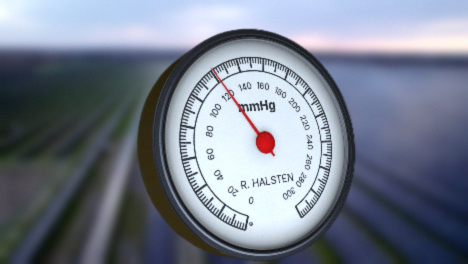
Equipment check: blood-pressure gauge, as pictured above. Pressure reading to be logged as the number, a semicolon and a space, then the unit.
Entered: 120; mmHg
